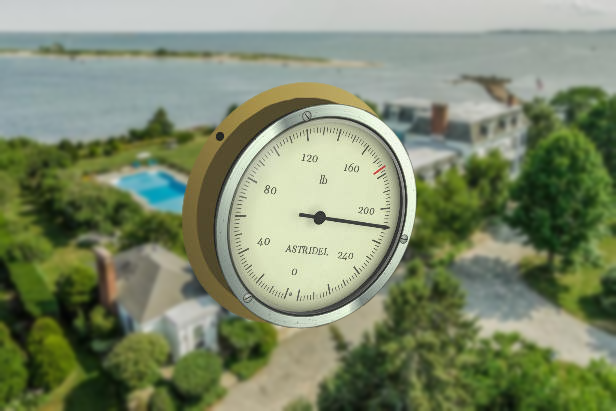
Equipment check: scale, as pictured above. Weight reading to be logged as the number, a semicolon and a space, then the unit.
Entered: 210; lb
